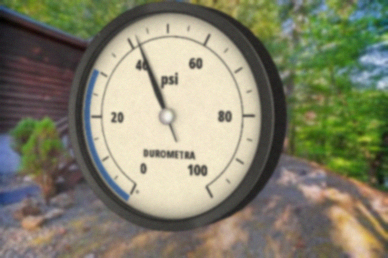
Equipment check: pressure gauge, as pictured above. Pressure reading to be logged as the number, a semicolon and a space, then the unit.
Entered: 42.5; psi
